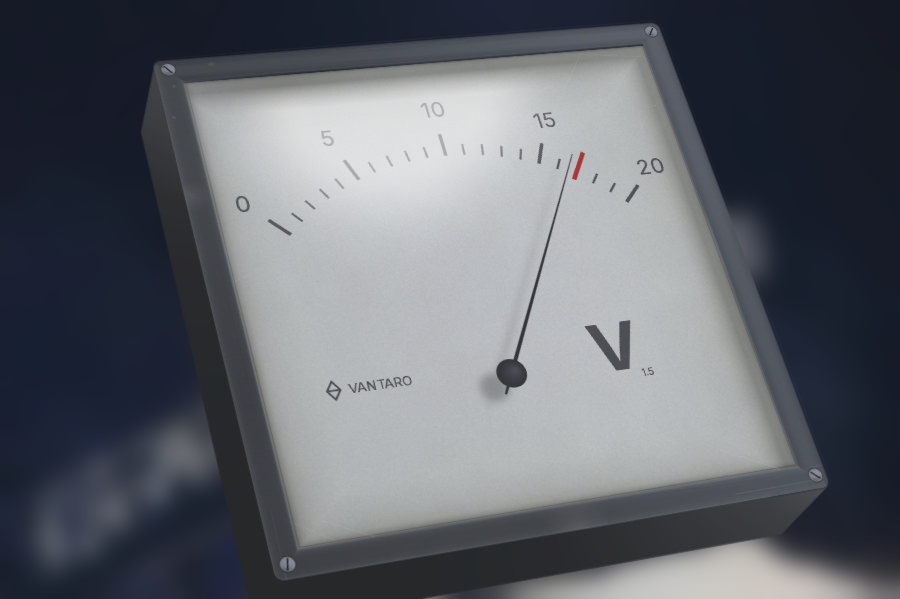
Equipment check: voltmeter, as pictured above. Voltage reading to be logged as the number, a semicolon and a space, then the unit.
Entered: 16.5; V
